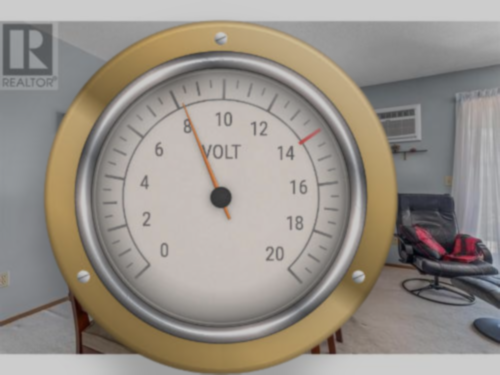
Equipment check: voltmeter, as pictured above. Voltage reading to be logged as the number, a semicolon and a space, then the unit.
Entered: 8.25; V
